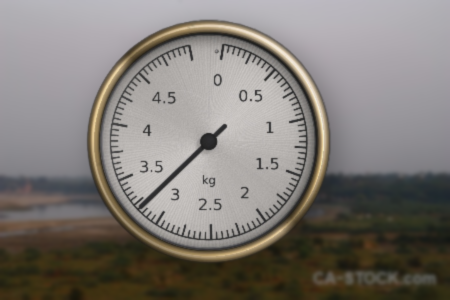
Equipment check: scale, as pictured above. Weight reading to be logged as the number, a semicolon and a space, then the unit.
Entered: 3.2; kg
